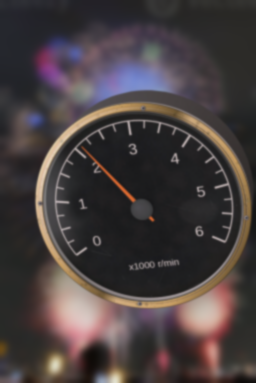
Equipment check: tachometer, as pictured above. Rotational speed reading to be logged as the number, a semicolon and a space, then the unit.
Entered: 2125; rpm
